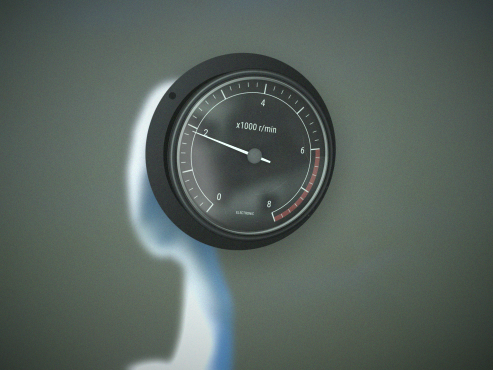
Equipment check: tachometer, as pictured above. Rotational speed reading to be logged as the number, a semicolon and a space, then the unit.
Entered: 1900; rpm
